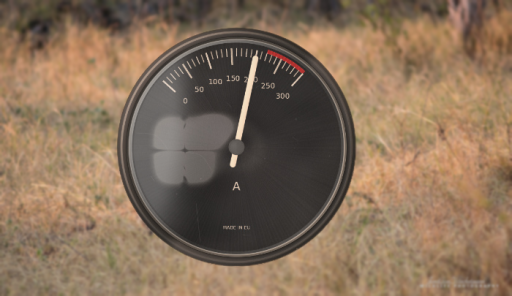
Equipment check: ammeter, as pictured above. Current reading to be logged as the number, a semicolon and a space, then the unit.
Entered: 200; A
